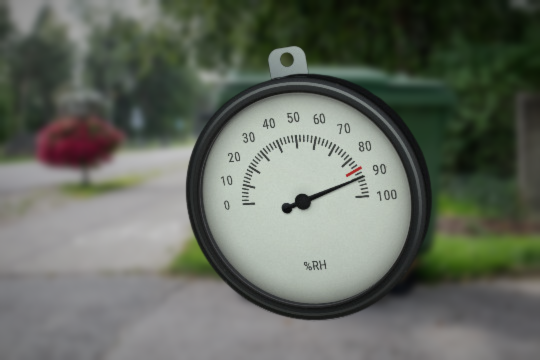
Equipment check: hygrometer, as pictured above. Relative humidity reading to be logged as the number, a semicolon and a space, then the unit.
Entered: 90; %
